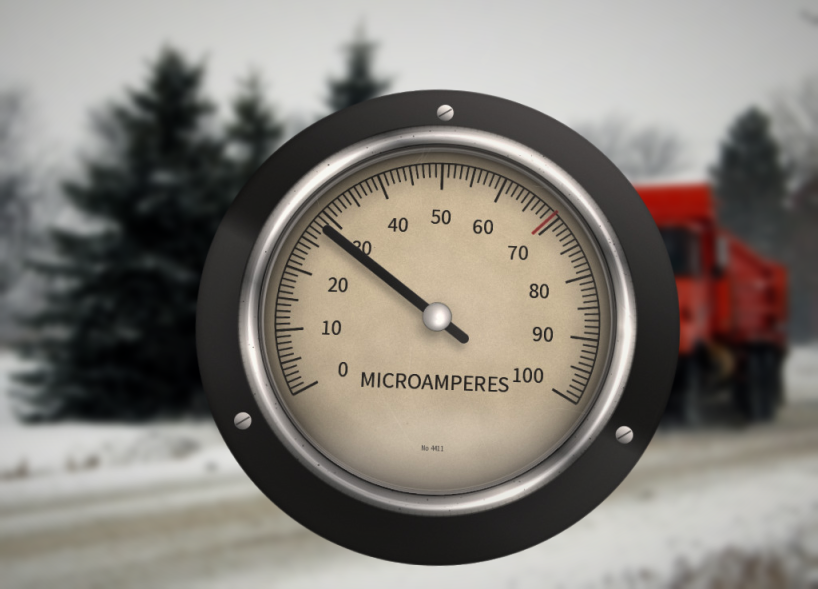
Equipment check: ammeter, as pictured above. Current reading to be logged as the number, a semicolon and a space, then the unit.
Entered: 28; µA
